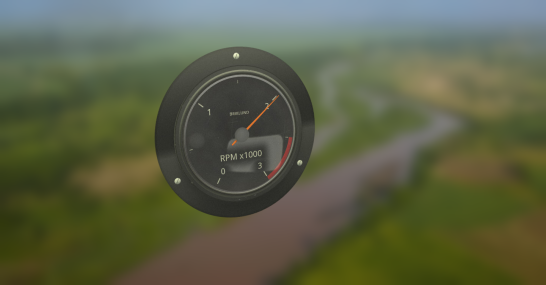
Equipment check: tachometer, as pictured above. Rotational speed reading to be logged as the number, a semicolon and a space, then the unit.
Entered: 2000; rpm
